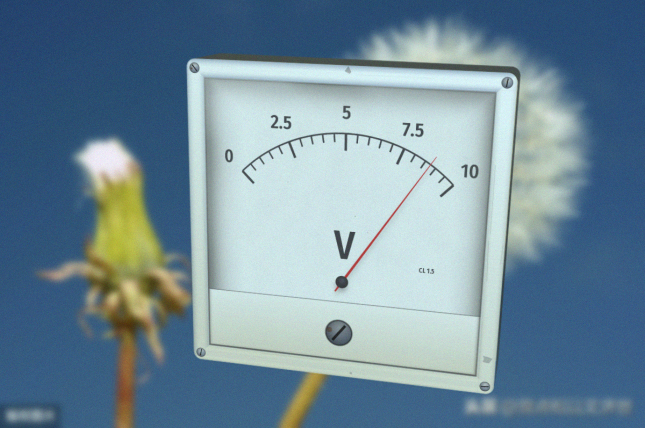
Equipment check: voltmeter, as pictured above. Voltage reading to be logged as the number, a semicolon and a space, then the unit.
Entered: 8.75; V
